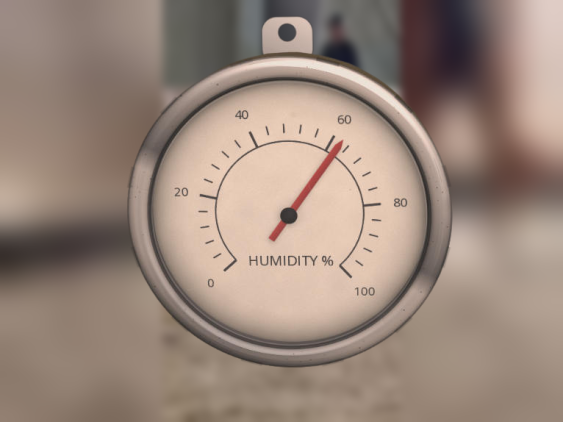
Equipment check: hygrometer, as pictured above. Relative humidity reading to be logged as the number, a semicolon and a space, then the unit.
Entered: 62; %
